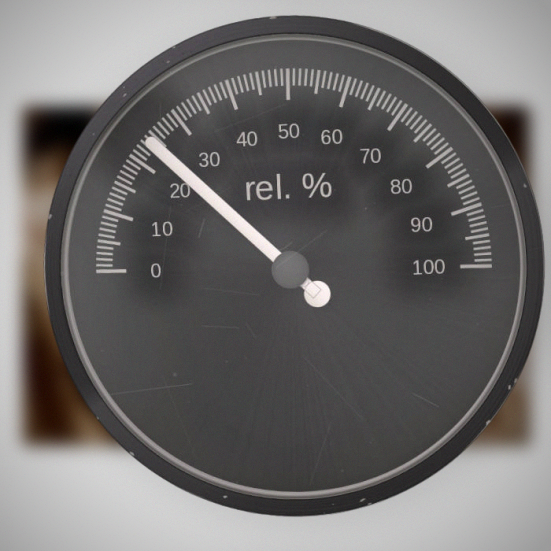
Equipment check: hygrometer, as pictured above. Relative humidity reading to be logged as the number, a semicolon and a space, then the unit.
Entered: 24; %
